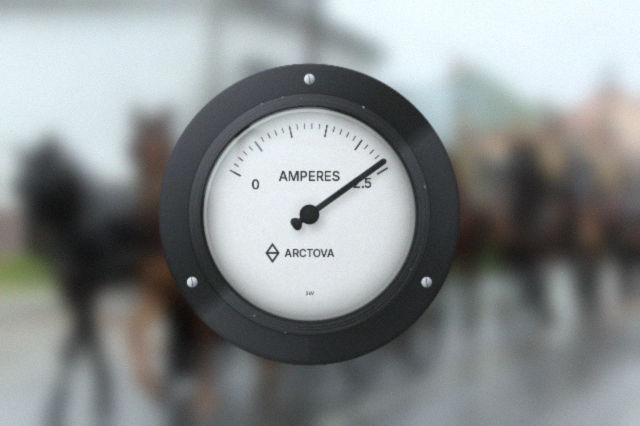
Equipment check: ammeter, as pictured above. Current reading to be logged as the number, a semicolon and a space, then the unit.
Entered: 2.4; A
